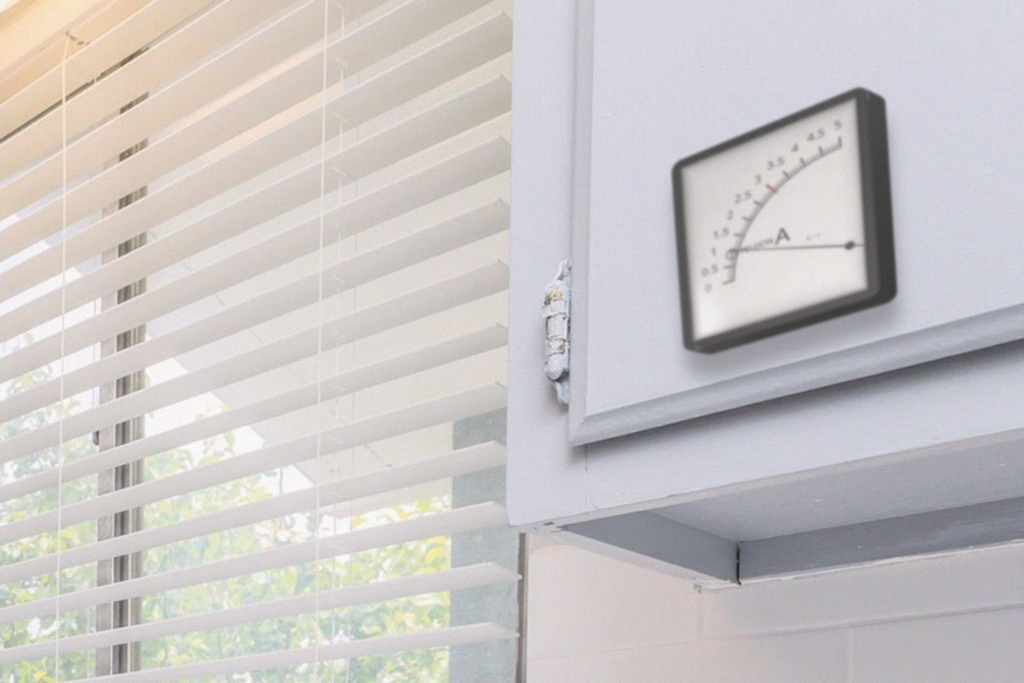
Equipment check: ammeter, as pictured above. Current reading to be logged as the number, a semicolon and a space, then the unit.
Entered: 1; A
